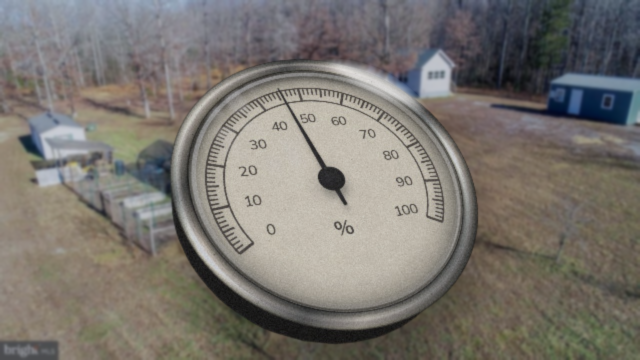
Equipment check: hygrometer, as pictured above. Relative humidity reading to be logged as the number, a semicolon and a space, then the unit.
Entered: 45; %
